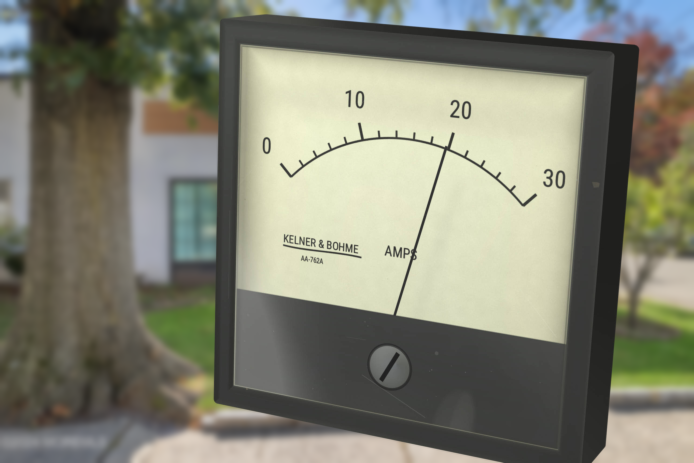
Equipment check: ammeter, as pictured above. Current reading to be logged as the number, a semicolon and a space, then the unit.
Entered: 20; A
